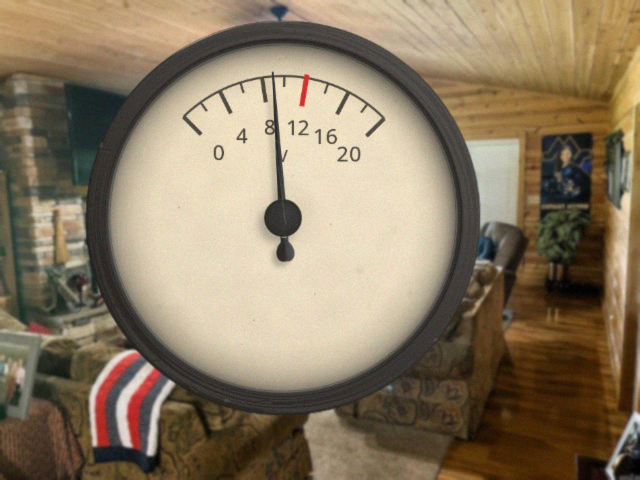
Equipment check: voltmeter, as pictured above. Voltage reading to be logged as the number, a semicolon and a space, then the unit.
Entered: 9; V
